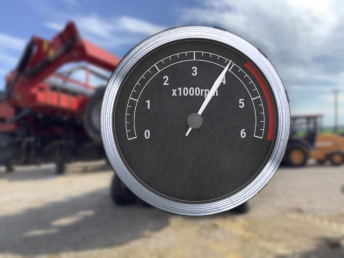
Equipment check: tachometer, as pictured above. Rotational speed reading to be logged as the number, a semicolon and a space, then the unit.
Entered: 3900; rpm
